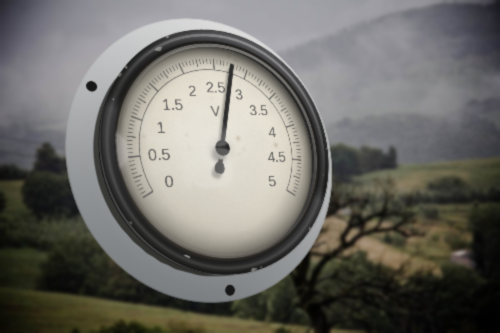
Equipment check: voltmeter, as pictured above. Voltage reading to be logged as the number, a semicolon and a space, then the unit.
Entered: 2.75; V
